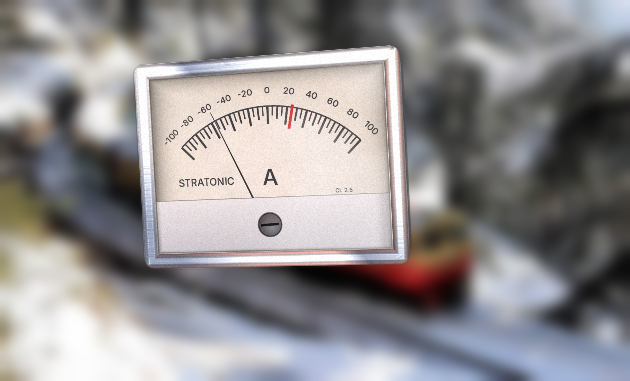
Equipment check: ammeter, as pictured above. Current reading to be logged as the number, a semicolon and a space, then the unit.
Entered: -55; A
